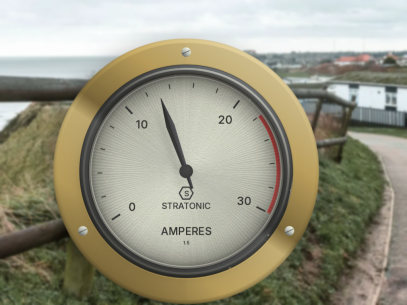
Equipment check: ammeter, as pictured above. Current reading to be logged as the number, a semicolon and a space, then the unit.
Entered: 13; A
